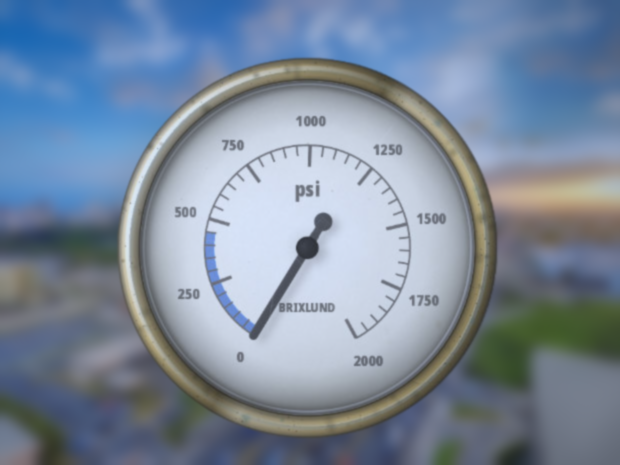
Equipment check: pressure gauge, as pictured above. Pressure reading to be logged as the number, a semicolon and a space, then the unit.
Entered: 0; psi
